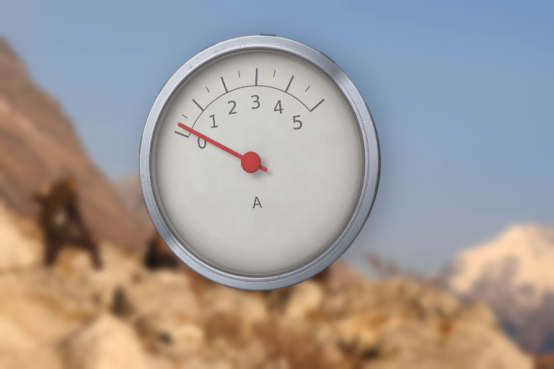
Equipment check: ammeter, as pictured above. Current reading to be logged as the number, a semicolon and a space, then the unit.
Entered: 0.25; A
